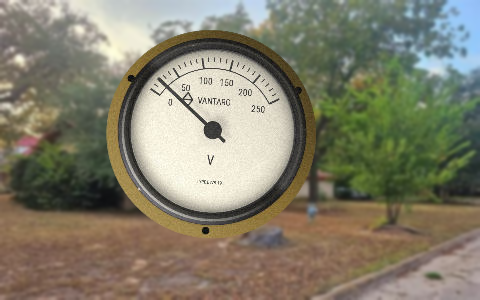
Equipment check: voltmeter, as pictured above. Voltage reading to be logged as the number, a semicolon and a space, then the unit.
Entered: 20; V
